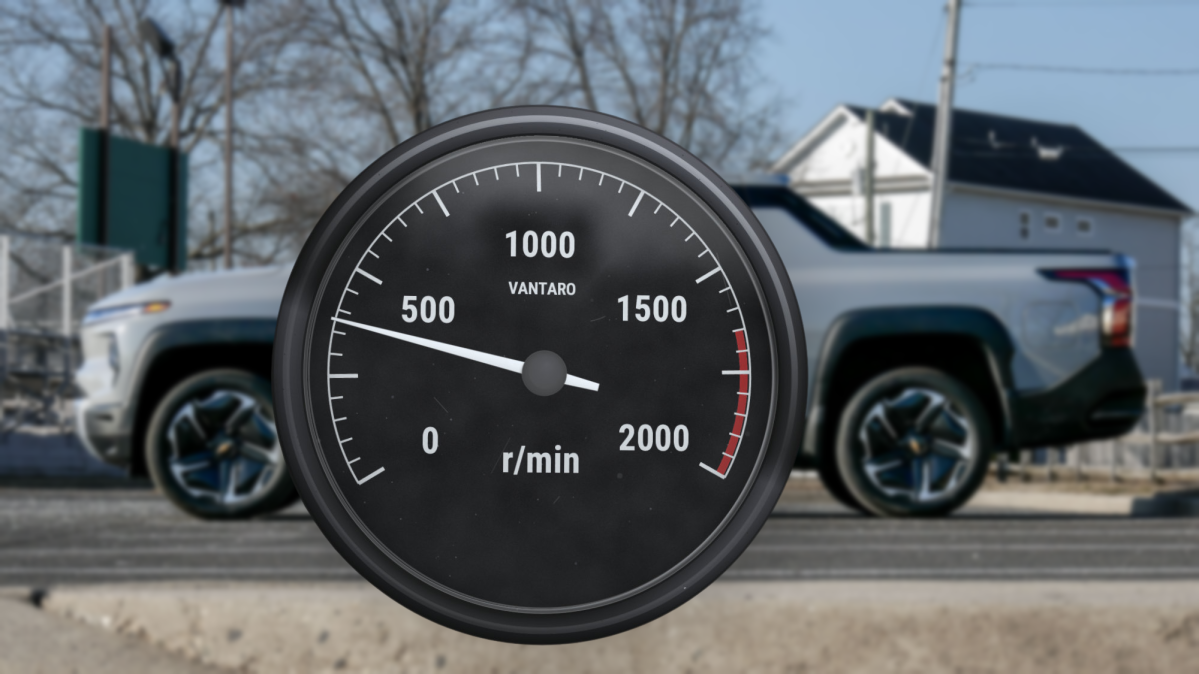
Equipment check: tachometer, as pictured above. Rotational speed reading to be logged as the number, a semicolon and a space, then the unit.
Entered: 375; rpm
